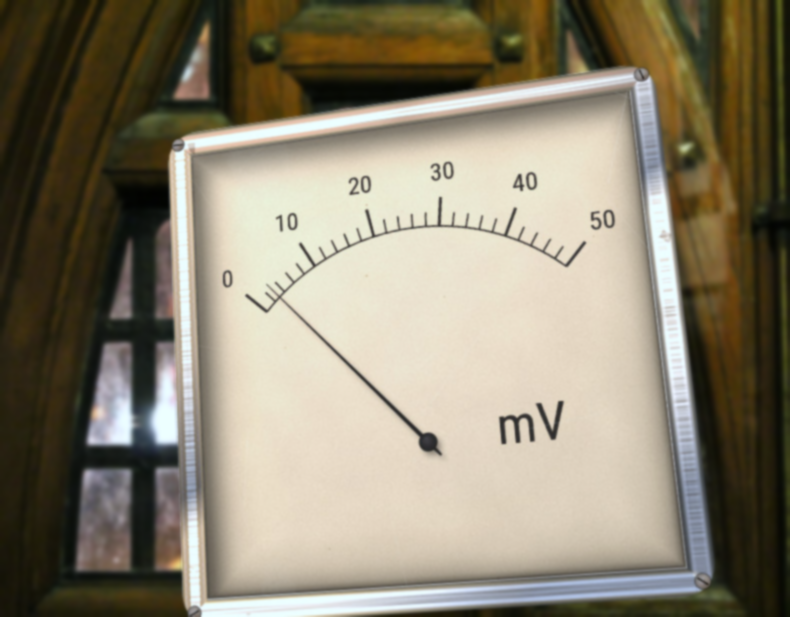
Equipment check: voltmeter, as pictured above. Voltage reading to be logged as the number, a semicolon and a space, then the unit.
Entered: 3; mV
